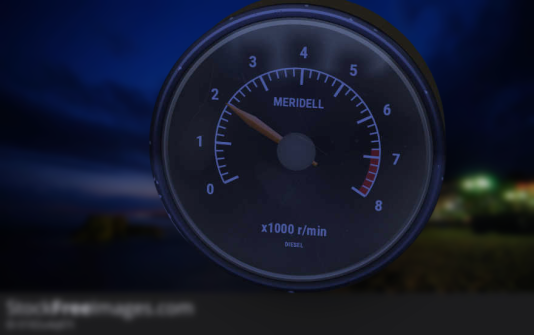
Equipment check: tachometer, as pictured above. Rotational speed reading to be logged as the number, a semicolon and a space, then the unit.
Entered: 2000; rpm
